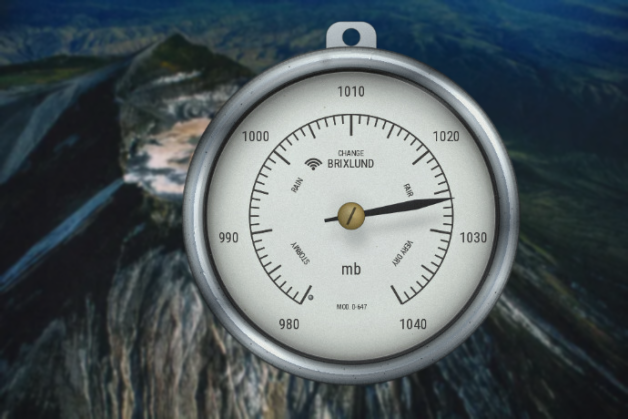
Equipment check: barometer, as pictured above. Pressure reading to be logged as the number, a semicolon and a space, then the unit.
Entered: 1026; mbar
